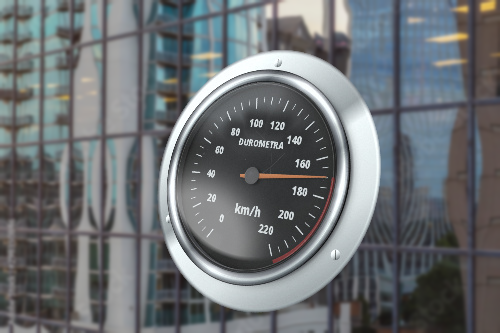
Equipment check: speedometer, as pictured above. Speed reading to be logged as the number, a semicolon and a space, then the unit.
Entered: 170; km/h
